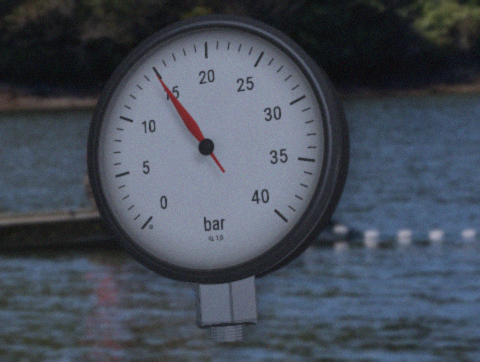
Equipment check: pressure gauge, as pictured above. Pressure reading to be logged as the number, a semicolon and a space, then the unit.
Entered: 15; bar
